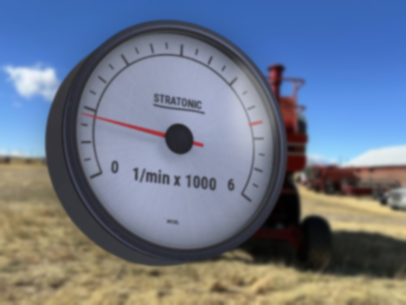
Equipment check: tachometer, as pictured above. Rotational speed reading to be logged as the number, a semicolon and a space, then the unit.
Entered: 875; rpm
